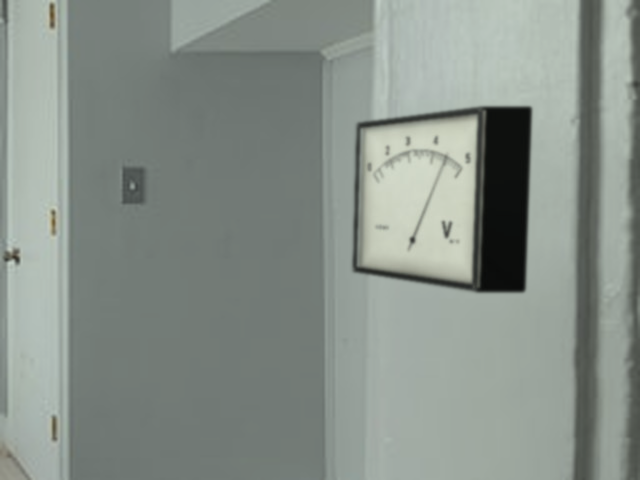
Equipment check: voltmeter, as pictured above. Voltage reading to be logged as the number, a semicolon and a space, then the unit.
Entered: 4.5; V
